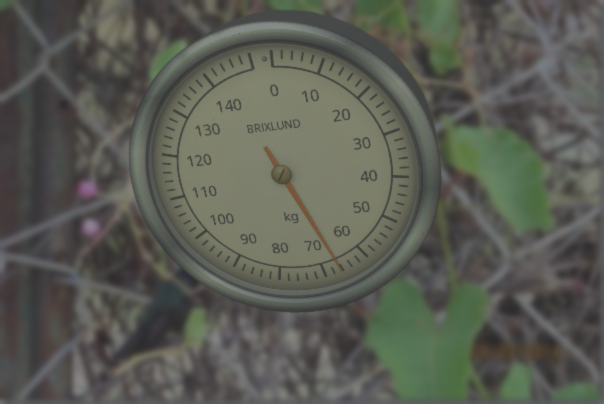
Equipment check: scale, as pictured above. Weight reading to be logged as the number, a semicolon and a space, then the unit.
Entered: 66; kg
